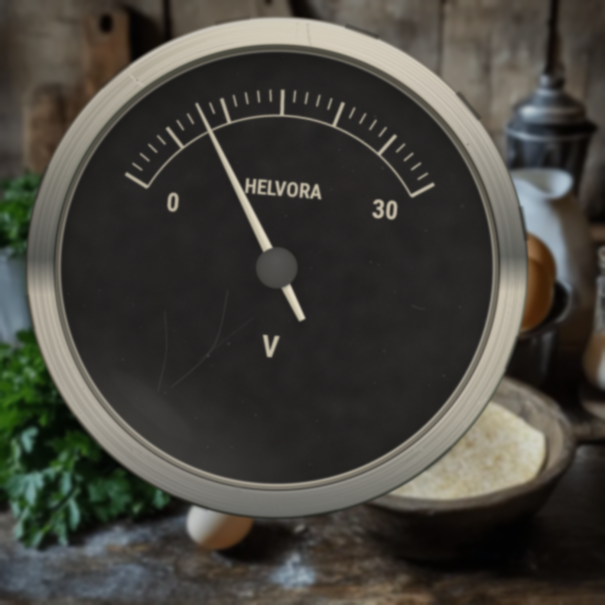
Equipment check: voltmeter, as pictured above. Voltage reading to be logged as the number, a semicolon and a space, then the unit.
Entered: 8; V
